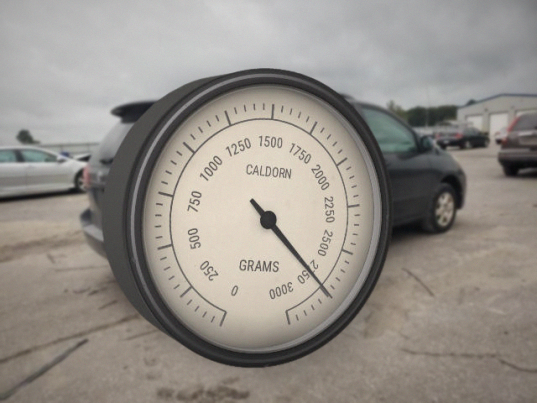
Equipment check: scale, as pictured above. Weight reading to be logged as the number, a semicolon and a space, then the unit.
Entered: 2750; g
